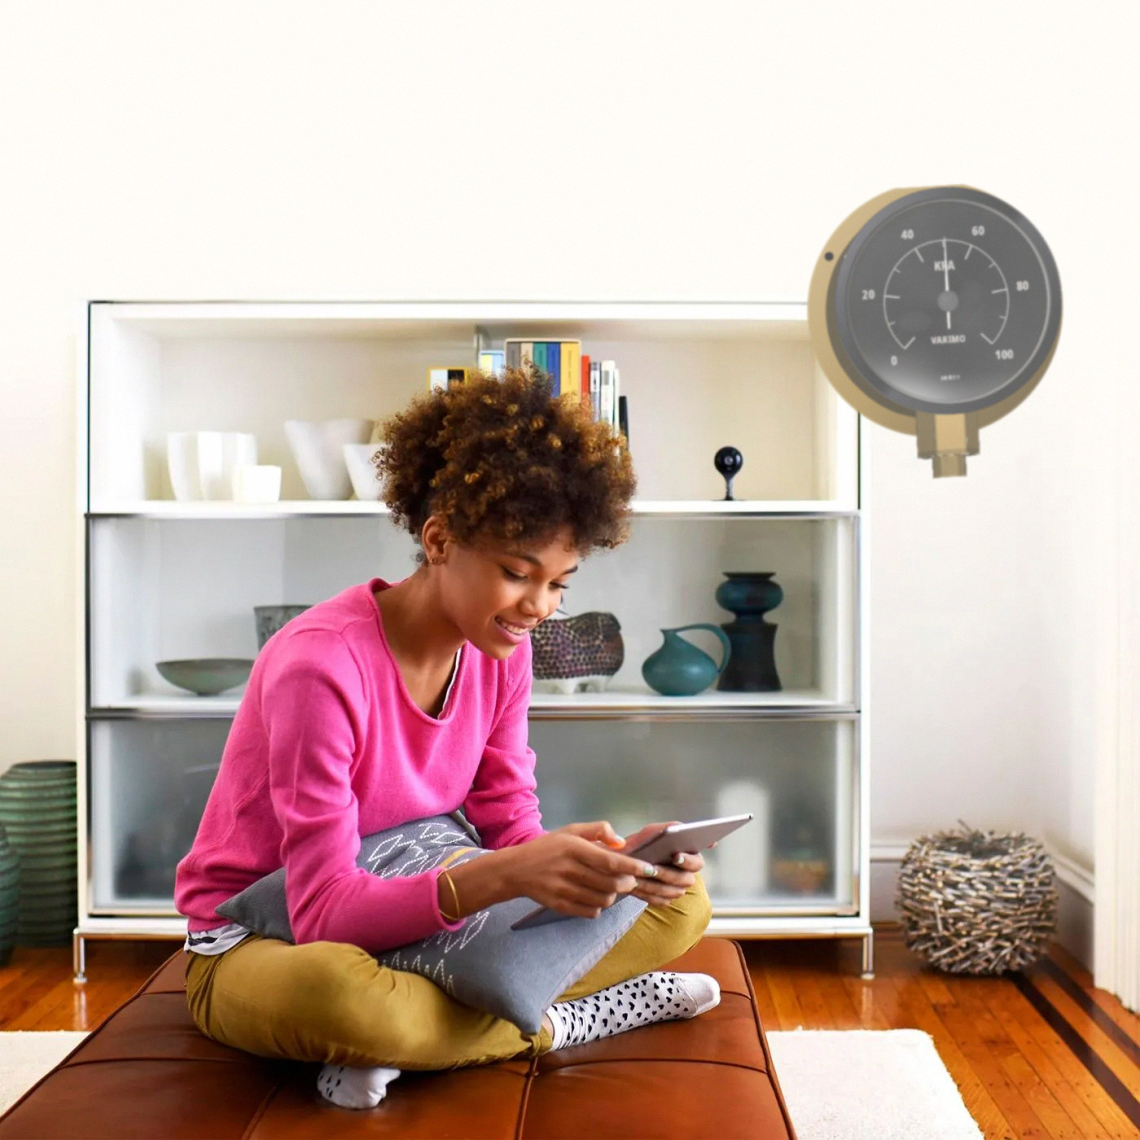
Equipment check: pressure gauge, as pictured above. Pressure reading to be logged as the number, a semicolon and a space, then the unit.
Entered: 50; kPa
